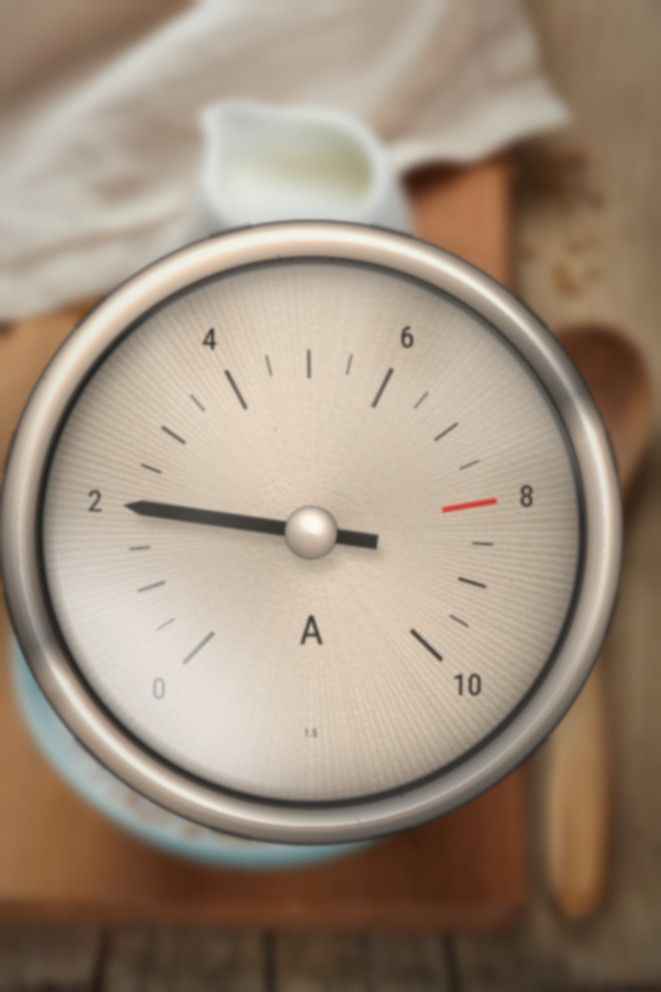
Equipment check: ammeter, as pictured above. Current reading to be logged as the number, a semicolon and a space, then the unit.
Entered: 2; A
